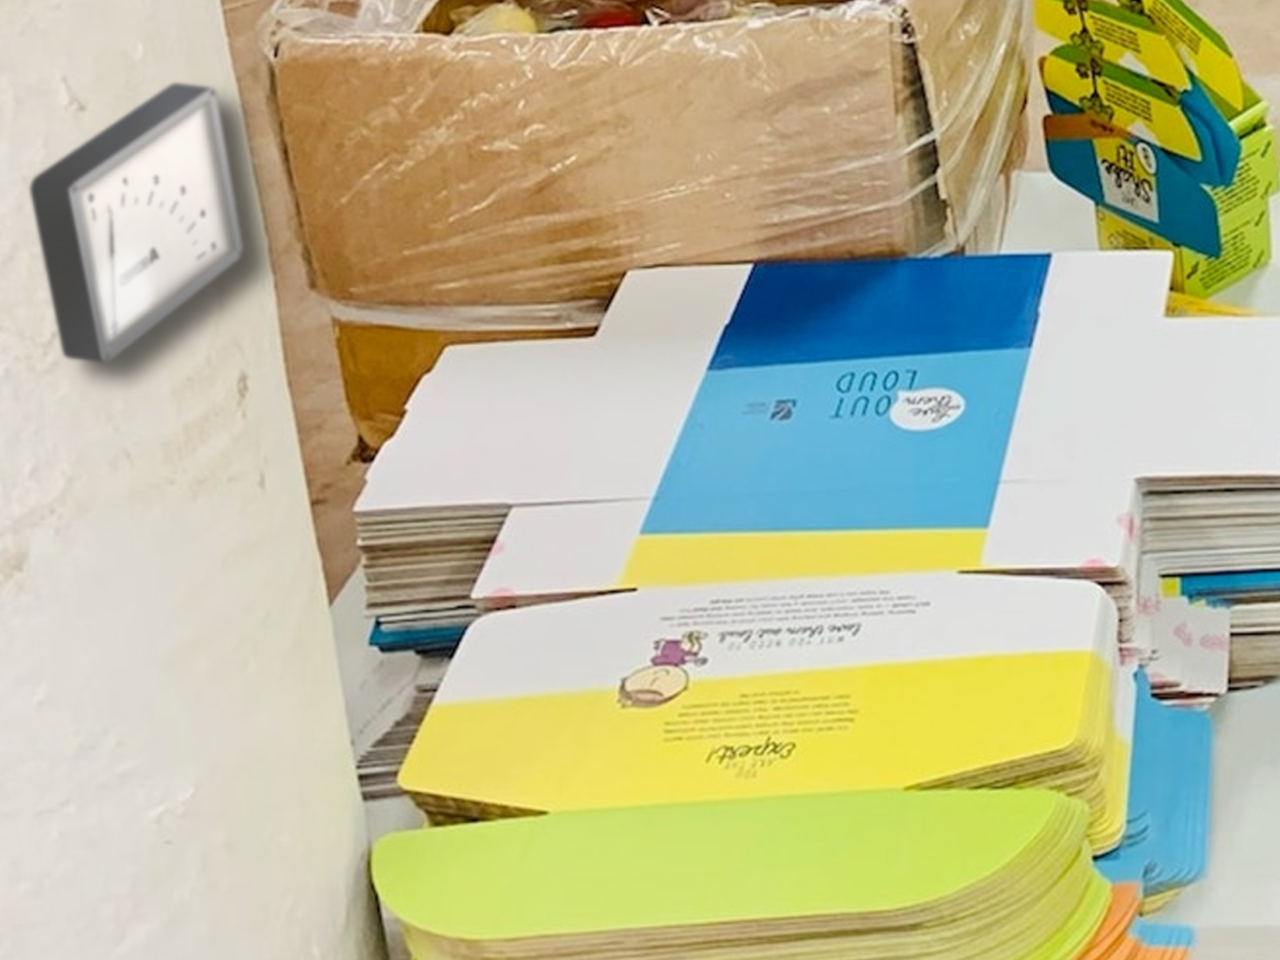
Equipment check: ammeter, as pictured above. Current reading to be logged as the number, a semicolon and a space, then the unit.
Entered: 0.5; A
